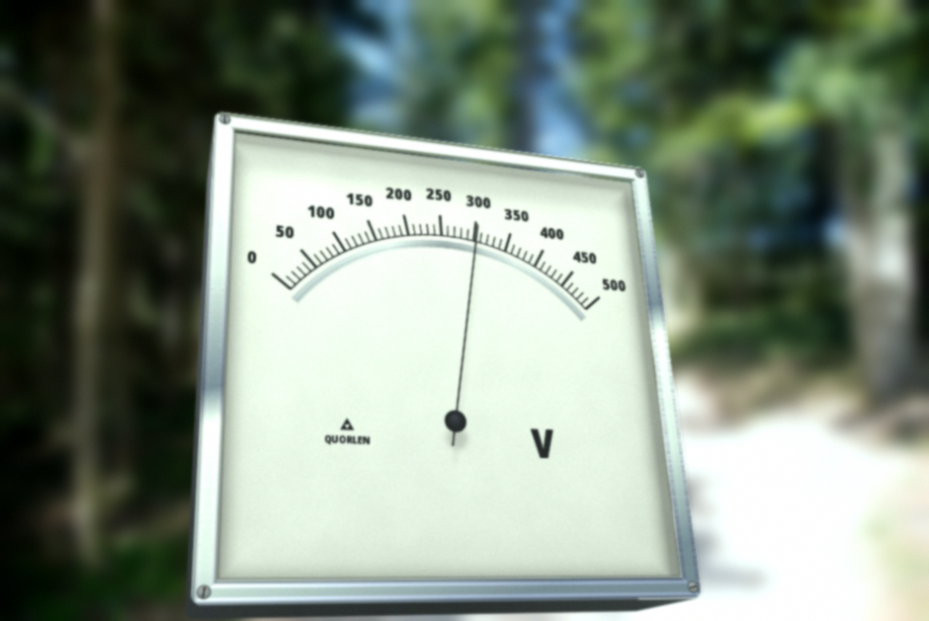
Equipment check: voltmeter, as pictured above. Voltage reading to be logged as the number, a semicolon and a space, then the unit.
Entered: 300; V
